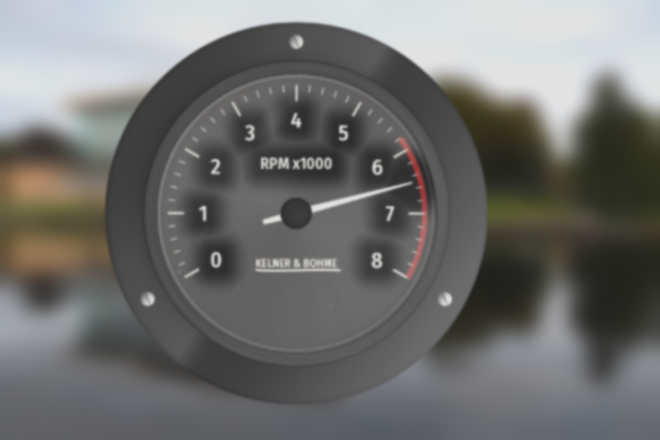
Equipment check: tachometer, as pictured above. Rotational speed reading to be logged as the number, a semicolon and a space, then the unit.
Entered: 6500; rpm
